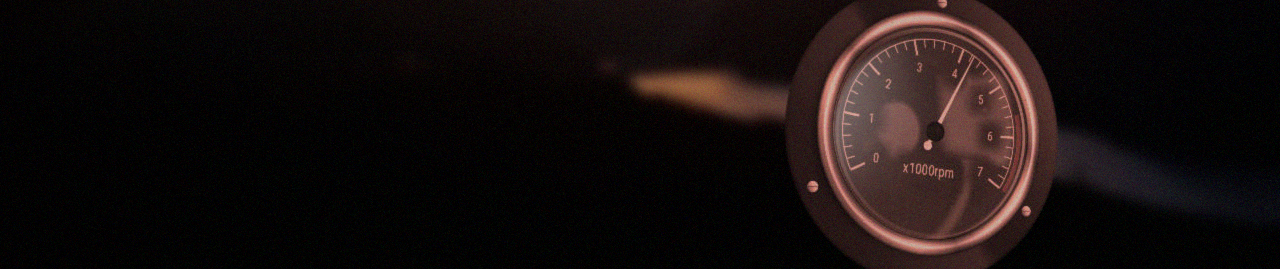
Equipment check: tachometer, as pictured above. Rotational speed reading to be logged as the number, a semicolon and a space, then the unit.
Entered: 4200; rpm
